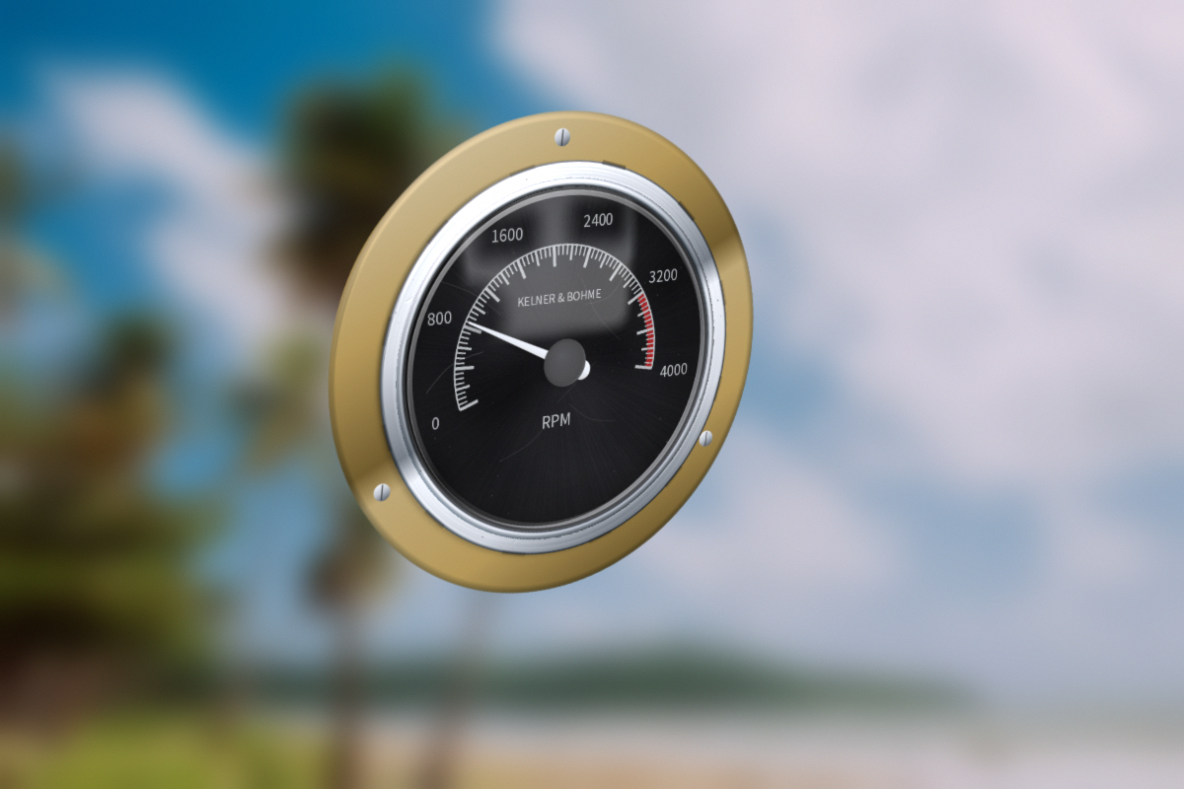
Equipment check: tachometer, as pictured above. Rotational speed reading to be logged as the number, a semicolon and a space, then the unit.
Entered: 850; rpm
